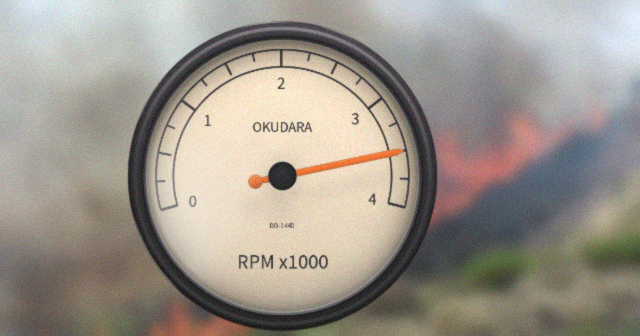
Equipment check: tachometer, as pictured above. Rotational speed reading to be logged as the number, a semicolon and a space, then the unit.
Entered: 3500; rpm
